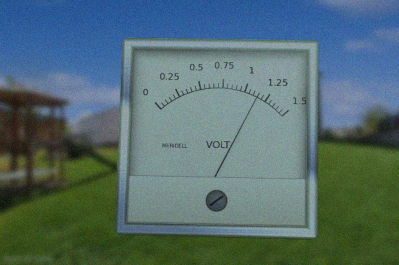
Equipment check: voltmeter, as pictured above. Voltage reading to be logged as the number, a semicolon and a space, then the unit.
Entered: 1.15; V
